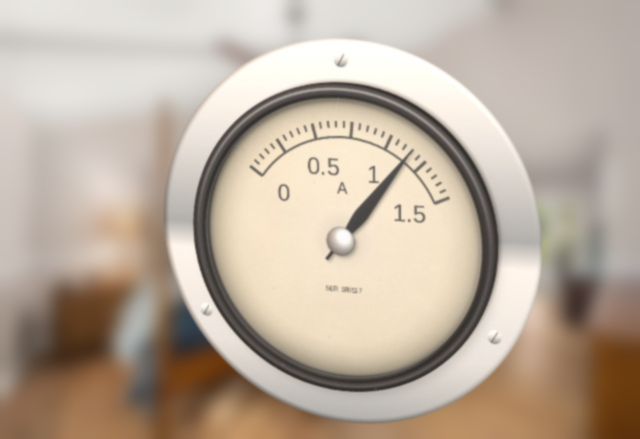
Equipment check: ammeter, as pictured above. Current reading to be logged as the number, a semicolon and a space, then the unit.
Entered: 1.15; A
